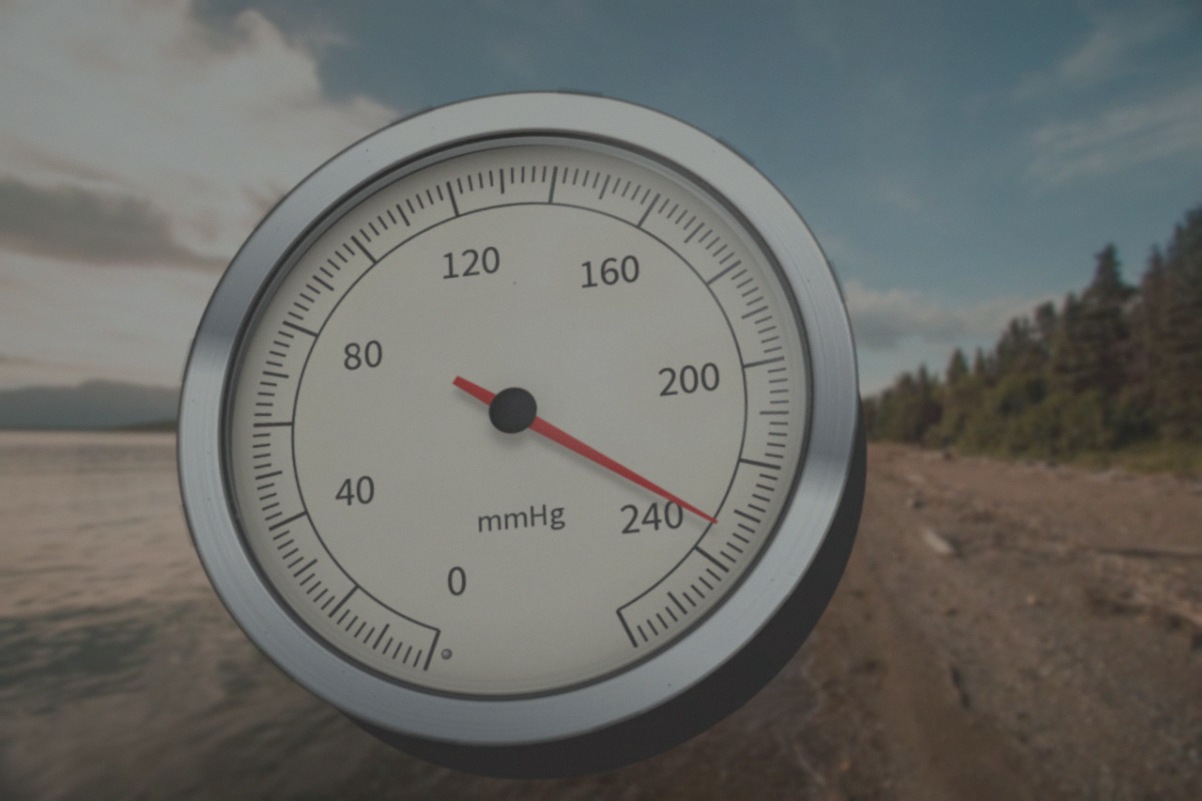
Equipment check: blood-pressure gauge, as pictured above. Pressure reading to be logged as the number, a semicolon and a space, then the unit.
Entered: 234; mmHg
